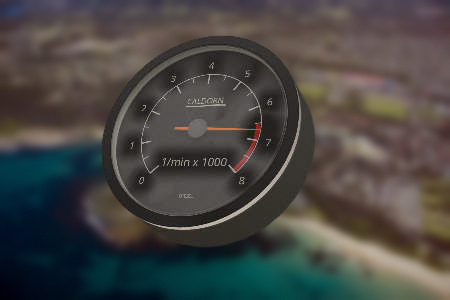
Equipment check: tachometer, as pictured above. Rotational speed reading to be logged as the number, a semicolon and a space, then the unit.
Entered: 6750; rpm
